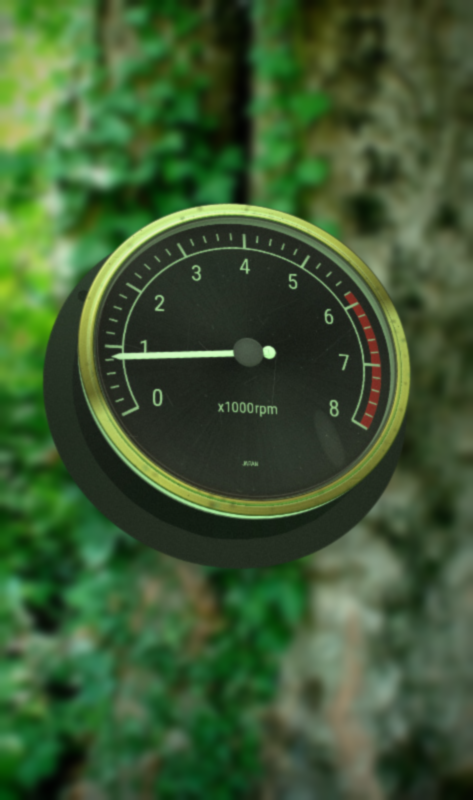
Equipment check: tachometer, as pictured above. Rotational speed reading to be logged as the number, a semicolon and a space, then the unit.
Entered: 800; rpm
